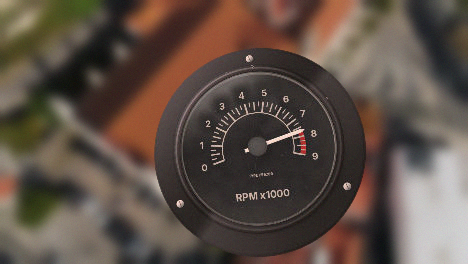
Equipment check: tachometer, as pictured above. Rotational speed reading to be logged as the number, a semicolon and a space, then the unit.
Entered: 7750; rpm
